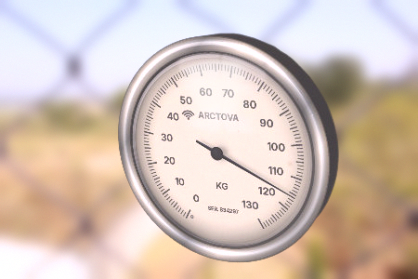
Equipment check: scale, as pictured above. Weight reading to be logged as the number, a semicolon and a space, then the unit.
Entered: 115; kg
